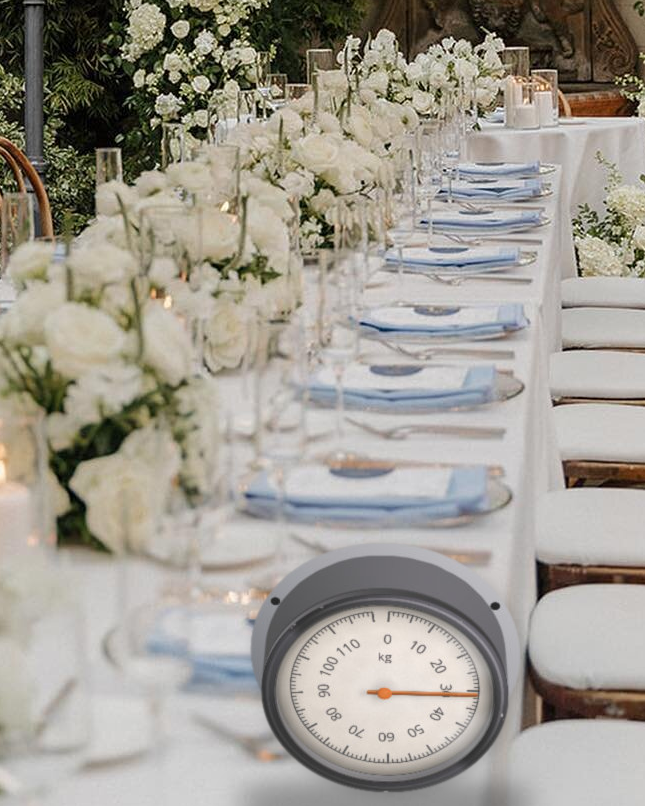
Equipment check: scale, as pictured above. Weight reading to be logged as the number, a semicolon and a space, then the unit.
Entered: 30; kg
